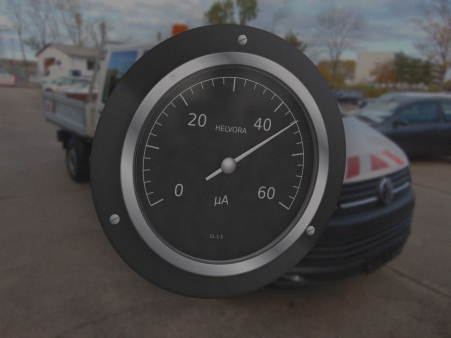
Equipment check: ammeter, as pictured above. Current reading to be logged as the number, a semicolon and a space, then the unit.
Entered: 44; µA
